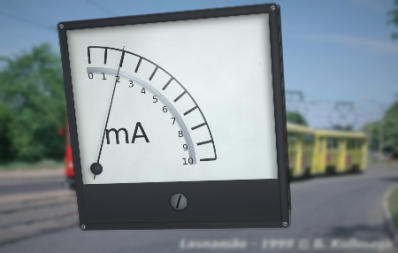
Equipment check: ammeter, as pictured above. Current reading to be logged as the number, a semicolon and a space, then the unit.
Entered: 2; mA
